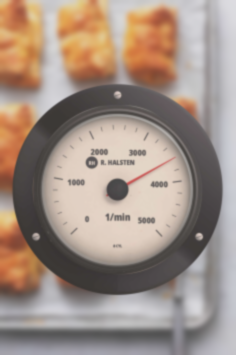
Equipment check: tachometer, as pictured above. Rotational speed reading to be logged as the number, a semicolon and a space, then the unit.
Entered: 3600; rpm
